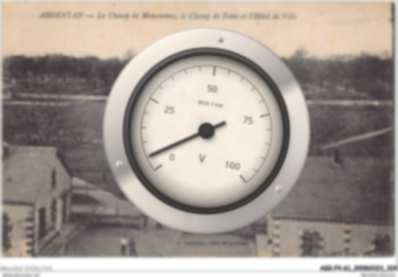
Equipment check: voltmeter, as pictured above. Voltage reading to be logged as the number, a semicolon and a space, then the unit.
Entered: 5; V
